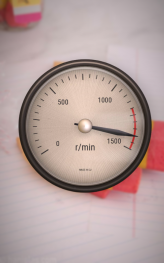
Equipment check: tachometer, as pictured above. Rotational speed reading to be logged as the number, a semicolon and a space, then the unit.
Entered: 1400; rpm
